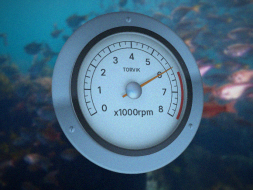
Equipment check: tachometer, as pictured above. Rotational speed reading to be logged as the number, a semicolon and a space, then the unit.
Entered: 6000; rpm
